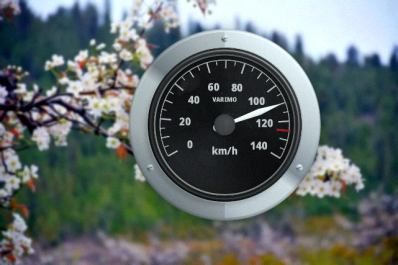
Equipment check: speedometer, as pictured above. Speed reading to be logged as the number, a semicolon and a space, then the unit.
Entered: 110; km/h
